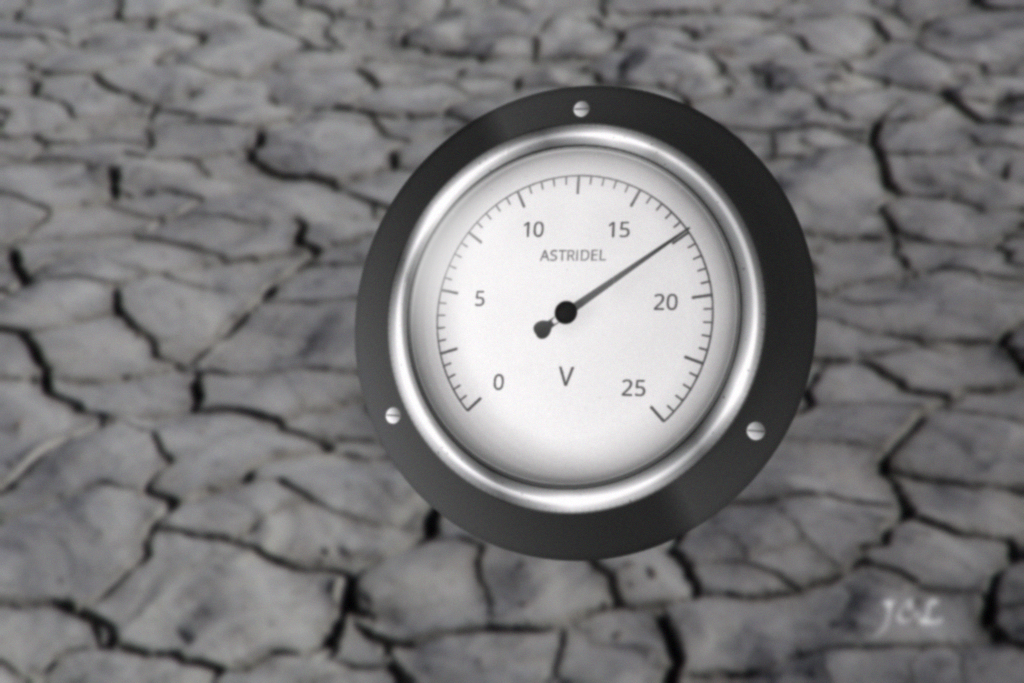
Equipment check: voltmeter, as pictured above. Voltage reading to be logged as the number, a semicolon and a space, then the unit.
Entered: 17.5; V
